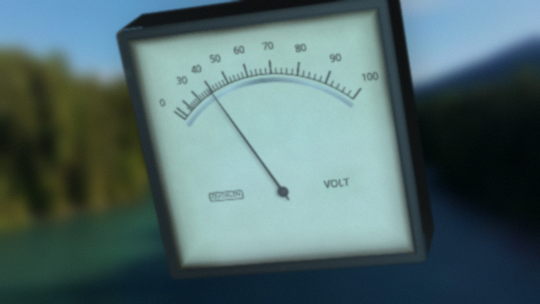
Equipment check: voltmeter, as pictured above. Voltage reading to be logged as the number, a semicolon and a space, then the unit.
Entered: 40; V
